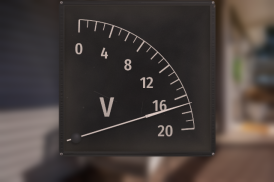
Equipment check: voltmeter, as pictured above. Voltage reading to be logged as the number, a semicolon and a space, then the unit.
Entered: 17; V
